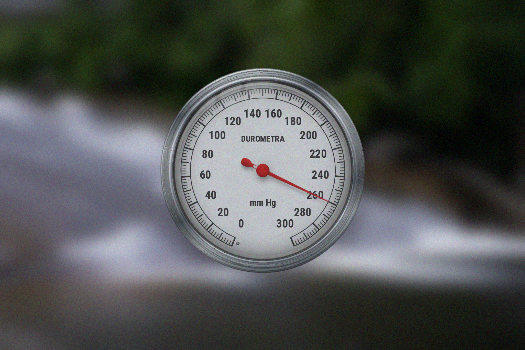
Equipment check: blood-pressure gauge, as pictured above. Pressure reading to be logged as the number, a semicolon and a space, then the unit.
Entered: 260; mmHg
